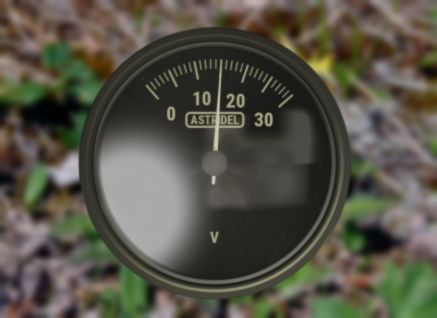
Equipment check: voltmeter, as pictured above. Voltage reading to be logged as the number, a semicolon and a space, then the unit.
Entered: 15; V
